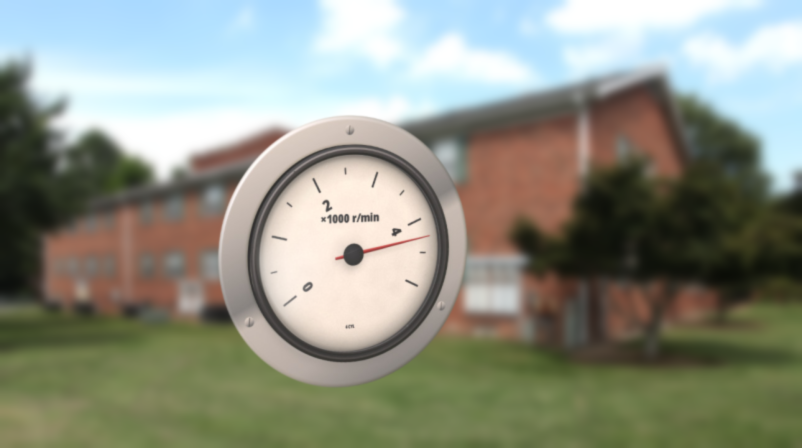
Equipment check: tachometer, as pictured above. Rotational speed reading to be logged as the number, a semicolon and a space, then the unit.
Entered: 4250; rpm
